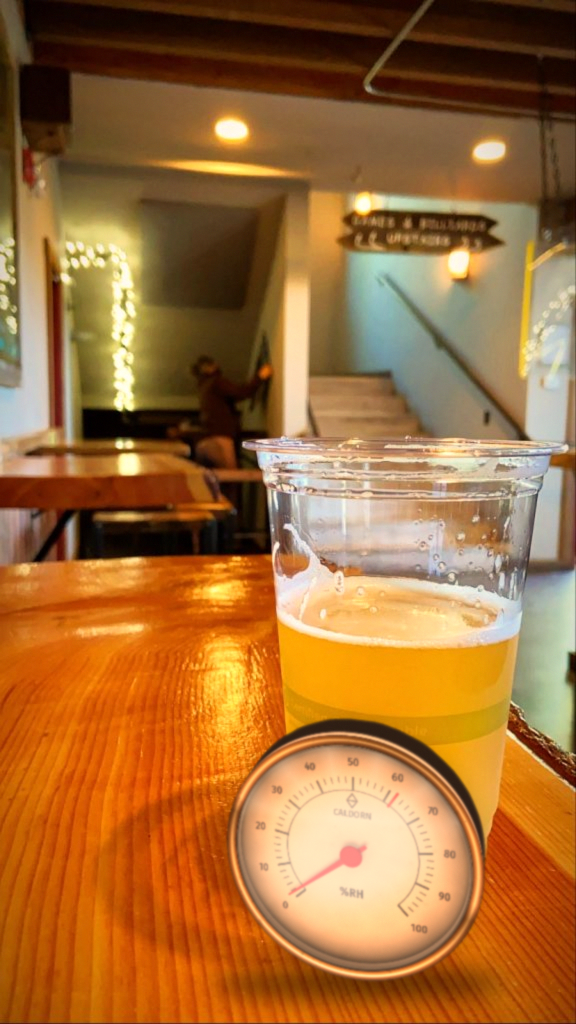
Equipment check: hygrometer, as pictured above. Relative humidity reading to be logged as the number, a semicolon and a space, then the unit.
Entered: 2; %
